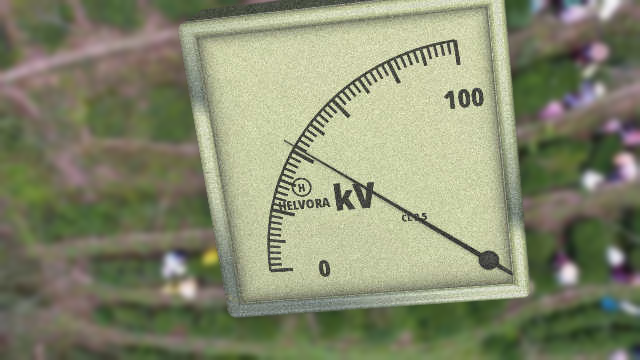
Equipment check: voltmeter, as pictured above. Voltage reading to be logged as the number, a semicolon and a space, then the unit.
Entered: 42; kV
